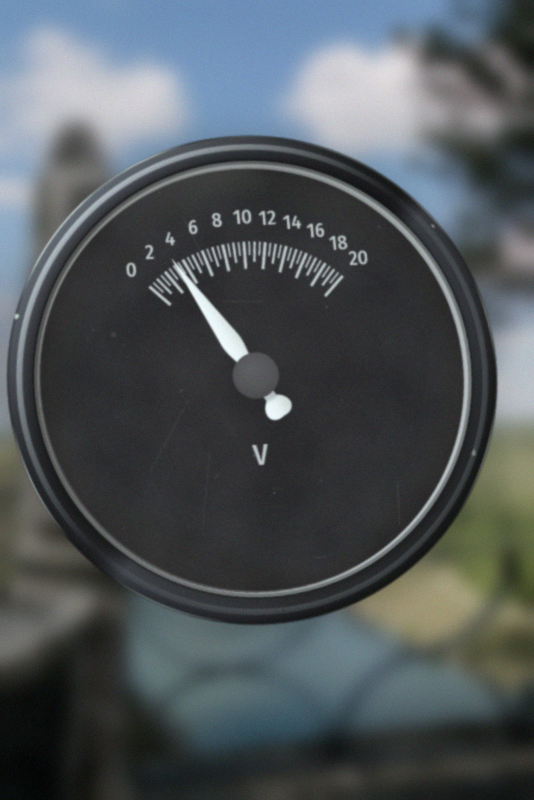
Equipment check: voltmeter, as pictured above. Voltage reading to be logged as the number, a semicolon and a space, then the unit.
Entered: 3; V
